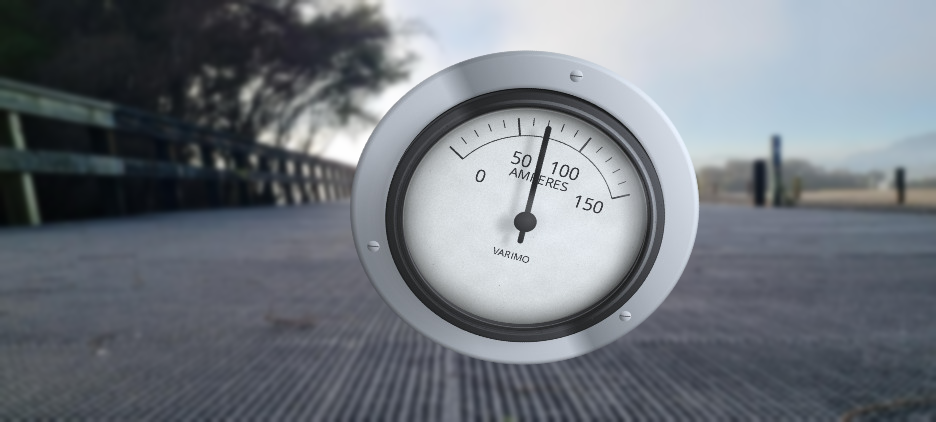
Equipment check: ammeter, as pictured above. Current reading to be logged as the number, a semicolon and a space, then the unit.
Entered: 70; A
